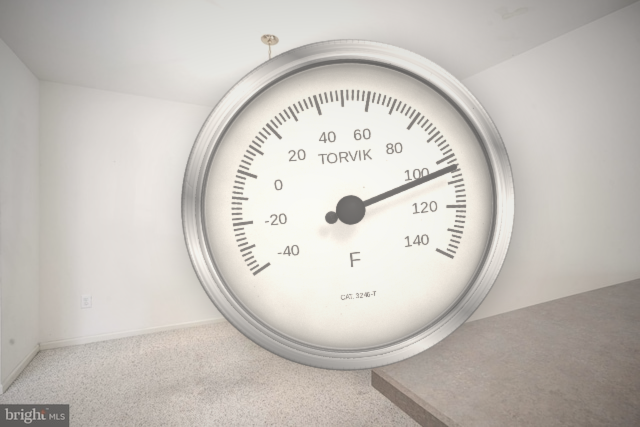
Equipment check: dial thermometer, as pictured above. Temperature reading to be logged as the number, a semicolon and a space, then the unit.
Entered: 104; °F
